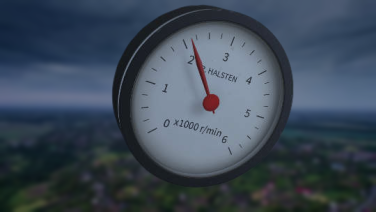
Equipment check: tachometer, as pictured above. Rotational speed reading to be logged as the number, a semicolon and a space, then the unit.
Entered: 2125; rpm
